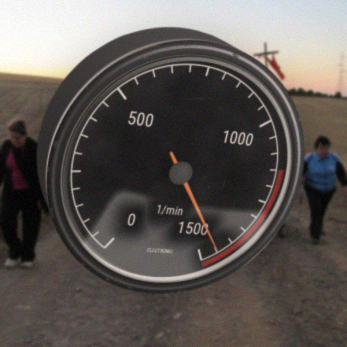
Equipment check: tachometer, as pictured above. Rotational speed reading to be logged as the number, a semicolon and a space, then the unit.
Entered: 1450; rpm
